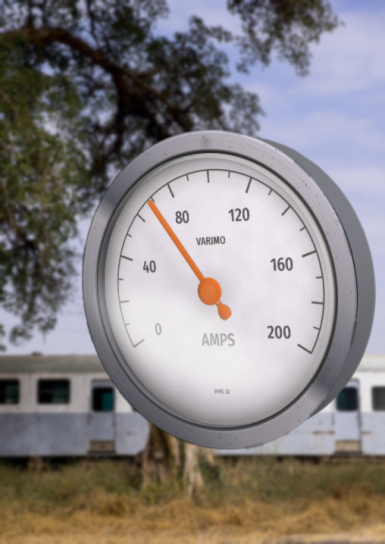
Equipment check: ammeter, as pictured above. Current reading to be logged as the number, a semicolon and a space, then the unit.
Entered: 70; A
